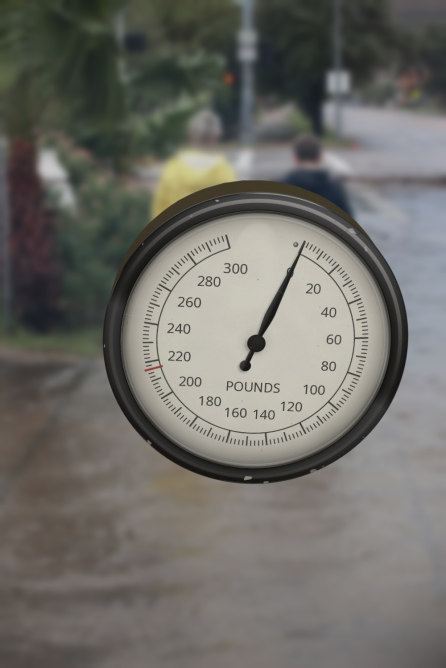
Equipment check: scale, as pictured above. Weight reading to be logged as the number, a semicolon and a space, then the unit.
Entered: 0; lb
